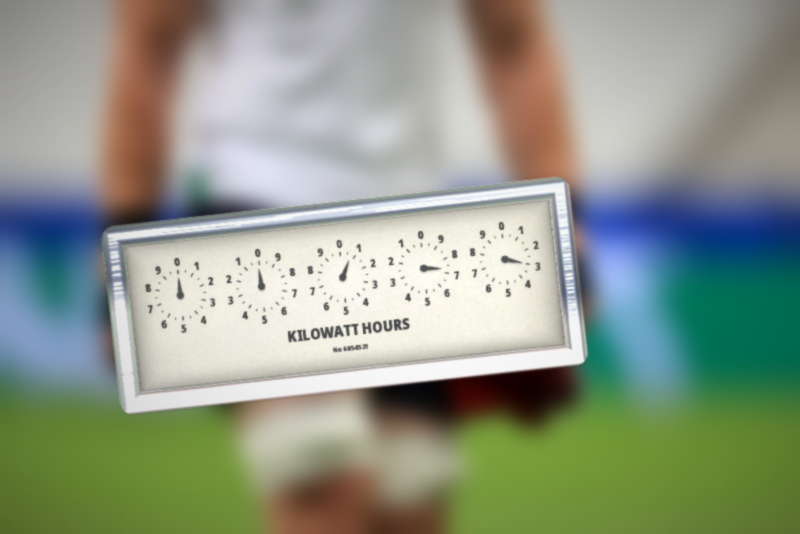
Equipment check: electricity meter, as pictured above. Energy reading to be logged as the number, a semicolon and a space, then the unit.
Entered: 73; kWh
